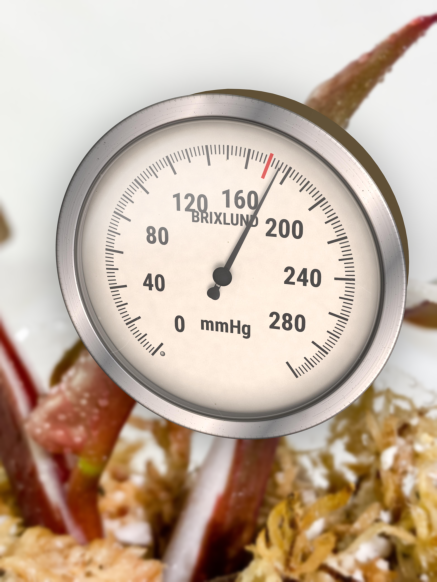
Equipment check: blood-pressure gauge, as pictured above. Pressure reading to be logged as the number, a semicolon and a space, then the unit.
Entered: 176; mmHg
